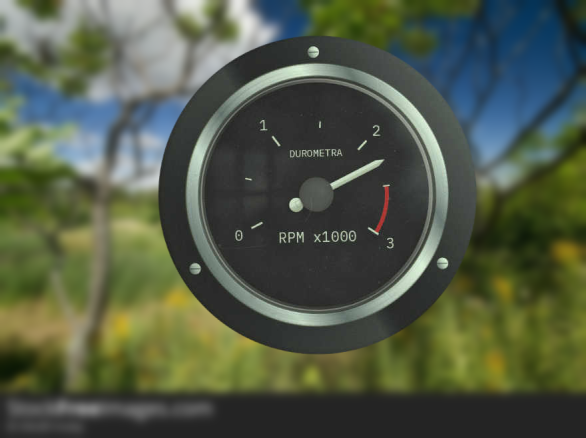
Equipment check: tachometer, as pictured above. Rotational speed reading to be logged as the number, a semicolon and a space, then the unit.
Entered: 2250; rpm
